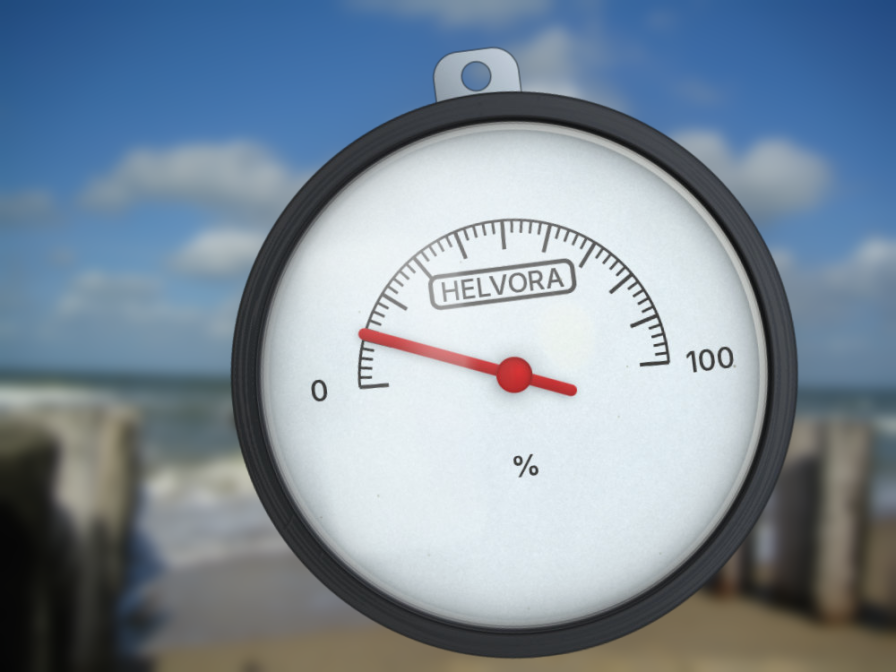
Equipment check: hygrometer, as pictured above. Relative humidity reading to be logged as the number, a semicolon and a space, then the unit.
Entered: 11; %
